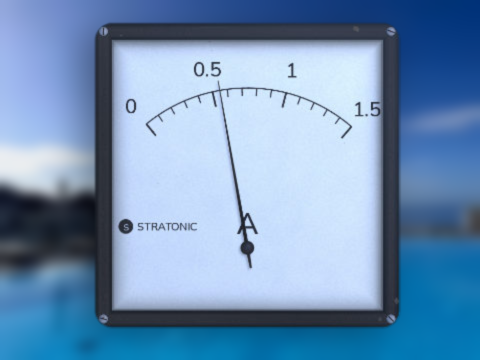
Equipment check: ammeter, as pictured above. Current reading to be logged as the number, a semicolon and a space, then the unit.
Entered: 0.55; A
